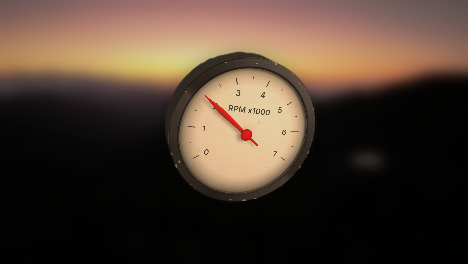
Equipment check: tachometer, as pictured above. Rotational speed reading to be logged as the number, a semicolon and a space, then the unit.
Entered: 2000; rpm
